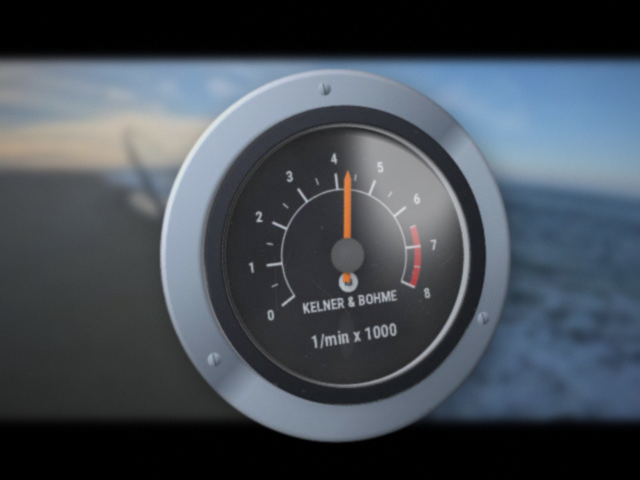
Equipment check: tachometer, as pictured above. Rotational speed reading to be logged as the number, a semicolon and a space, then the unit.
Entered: 4250; rpm
